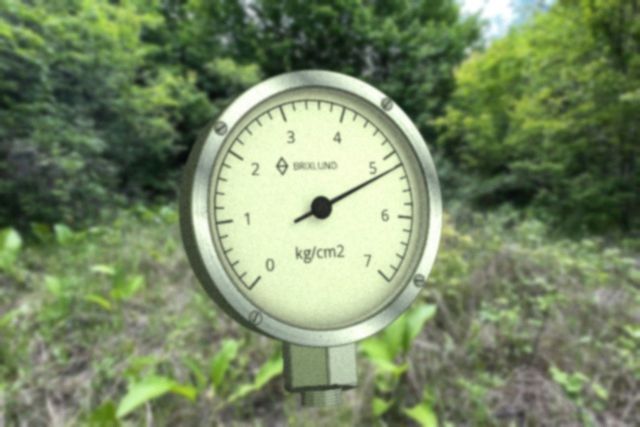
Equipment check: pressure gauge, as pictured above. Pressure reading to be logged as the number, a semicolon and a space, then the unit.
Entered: 5.2; kg/cm²
